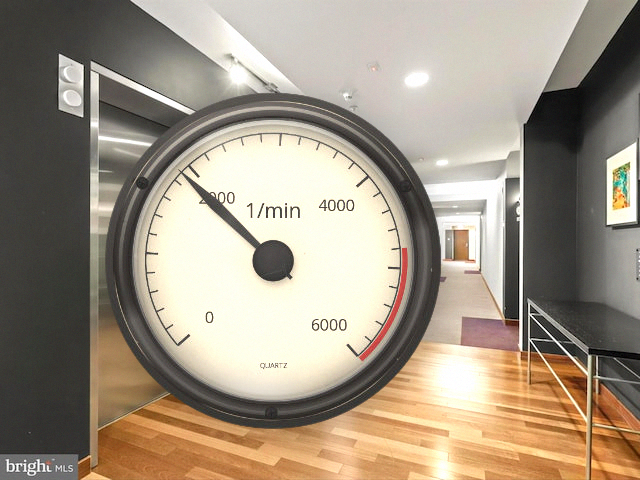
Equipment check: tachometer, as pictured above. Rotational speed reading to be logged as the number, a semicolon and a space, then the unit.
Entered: 1900; rpm
